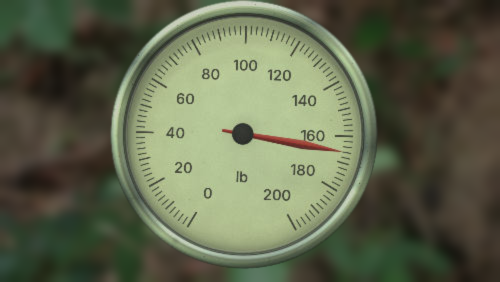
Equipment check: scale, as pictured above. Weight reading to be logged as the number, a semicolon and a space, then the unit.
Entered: 166; lb
